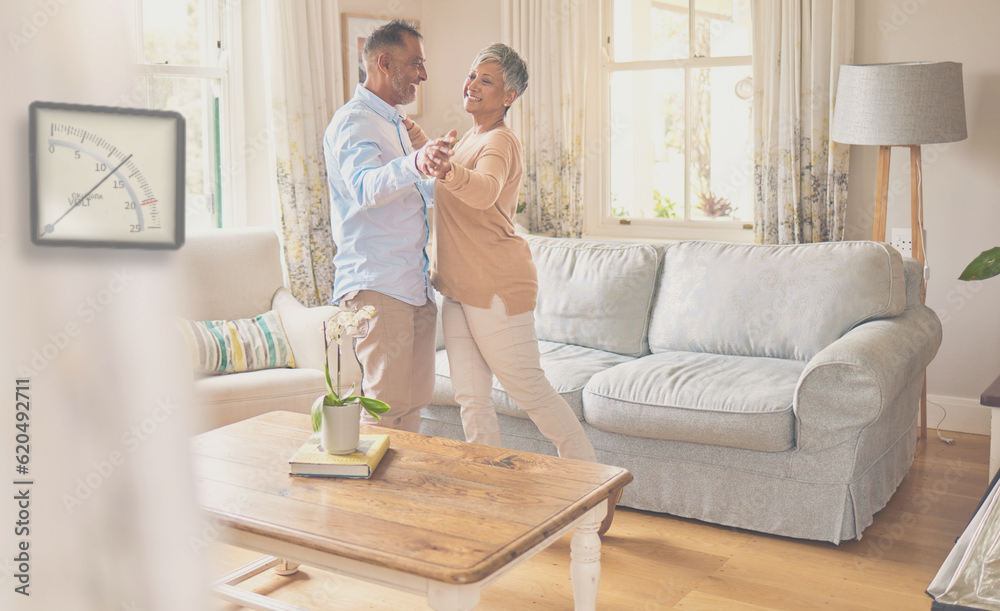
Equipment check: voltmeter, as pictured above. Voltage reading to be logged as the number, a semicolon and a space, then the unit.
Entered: 12.5; V
